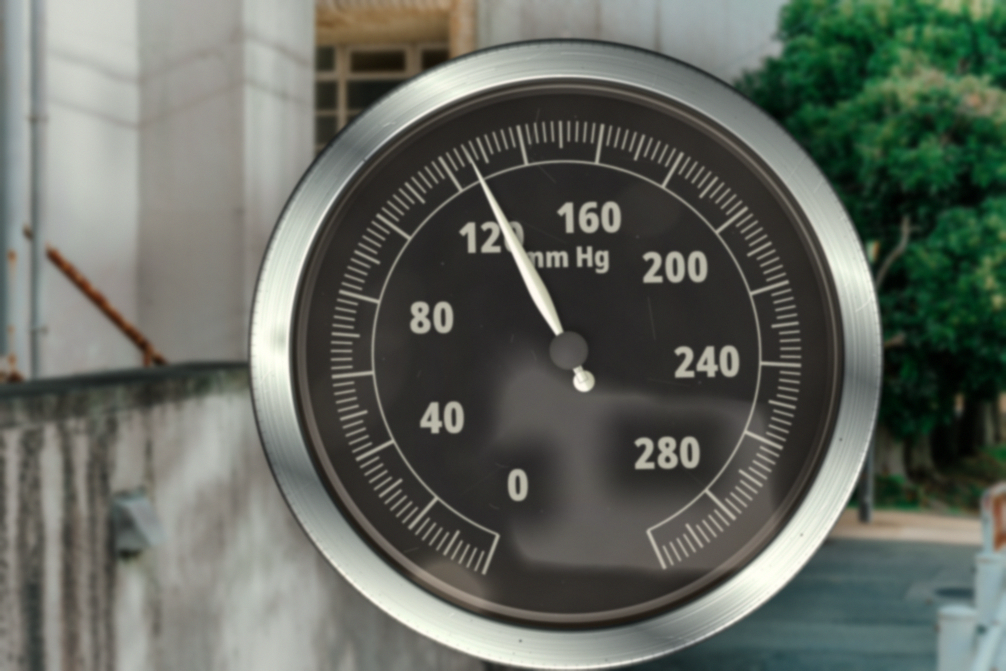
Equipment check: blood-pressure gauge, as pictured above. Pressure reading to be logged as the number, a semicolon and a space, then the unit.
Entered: 126; mmHg
